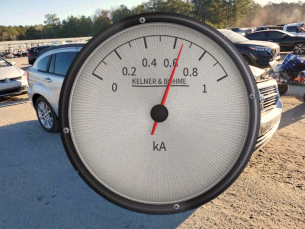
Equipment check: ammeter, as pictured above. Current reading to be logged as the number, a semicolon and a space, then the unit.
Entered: 0.65; kA
